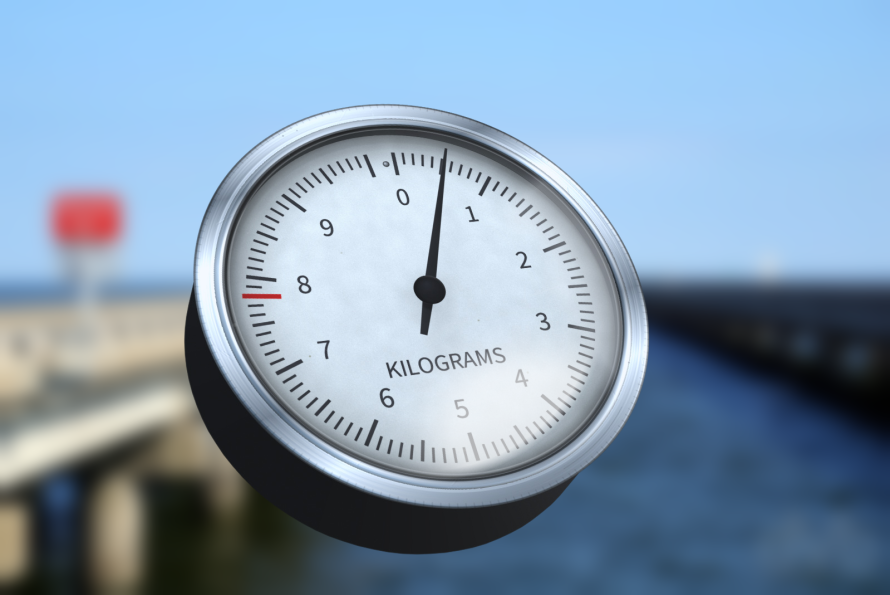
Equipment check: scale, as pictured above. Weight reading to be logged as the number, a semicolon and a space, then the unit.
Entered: 0.5; kg
